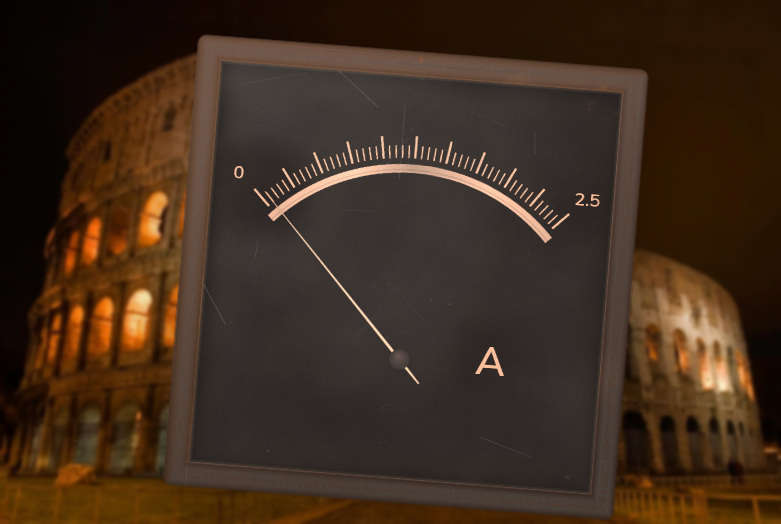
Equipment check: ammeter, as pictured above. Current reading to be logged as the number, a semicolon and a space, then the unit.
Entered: 0.05; A
